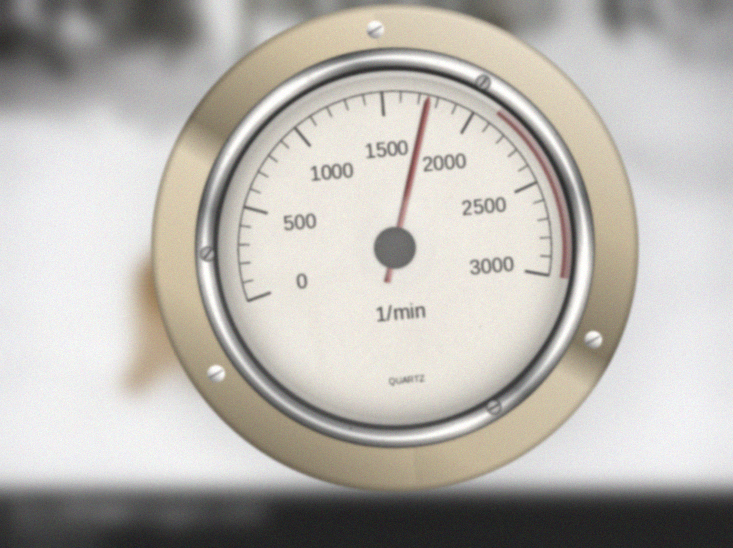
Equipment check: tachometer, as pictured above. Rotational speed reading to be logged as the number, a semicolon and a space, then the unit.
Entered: 1750; rpm
